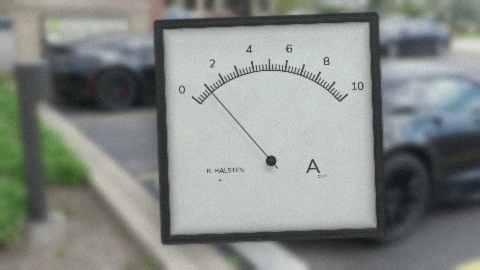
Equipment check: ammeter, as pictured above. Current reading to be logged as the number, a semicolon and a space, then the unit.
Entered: 1; A
